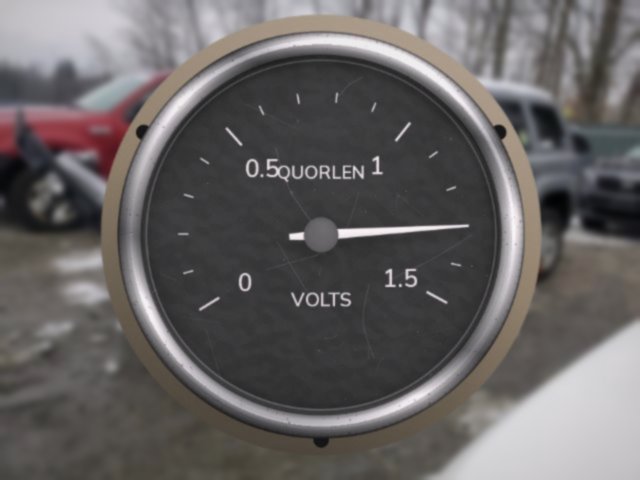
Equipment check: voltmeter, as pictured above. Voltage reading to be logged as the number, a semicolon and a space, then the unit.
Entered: 1.3; V
